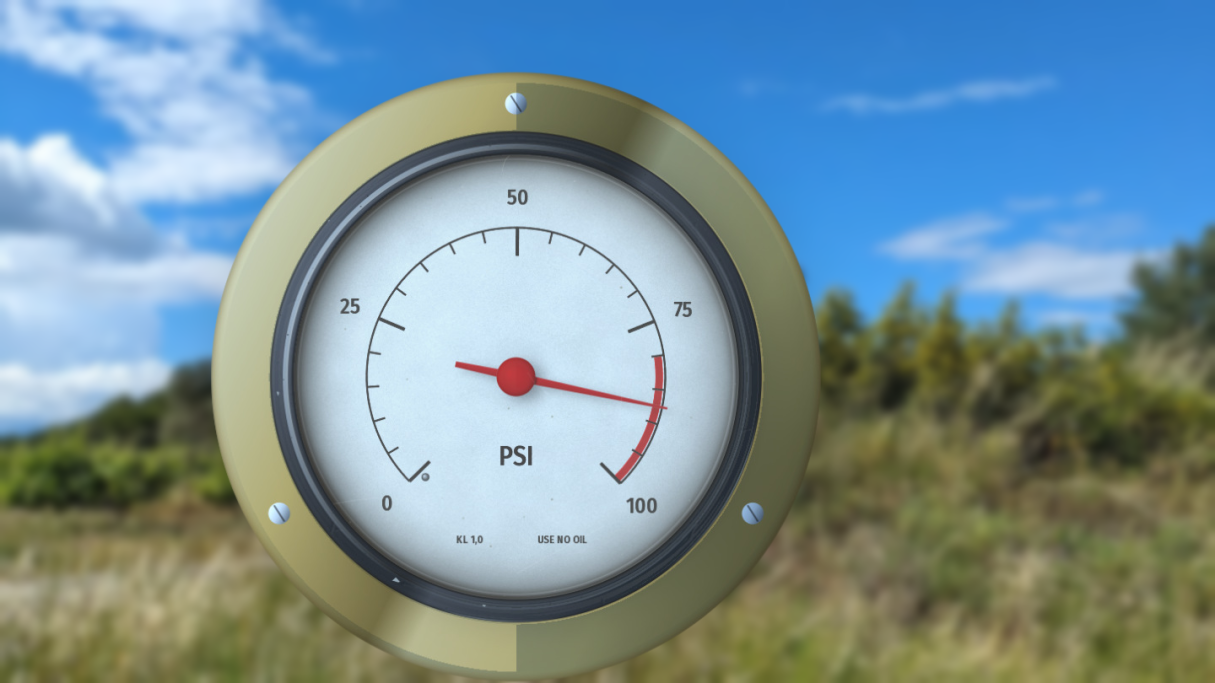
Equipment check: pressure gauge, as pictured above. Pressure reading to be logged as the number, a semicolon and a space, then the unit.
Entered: 87.5; psi
